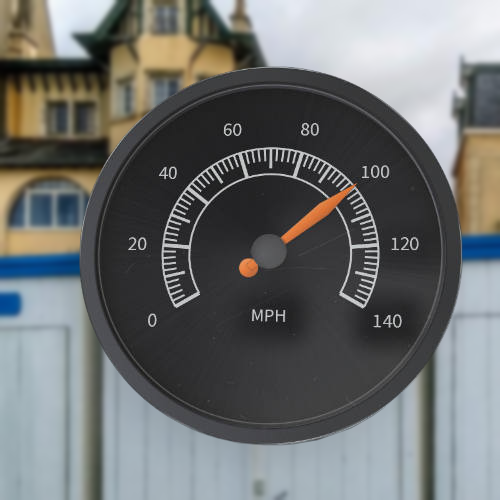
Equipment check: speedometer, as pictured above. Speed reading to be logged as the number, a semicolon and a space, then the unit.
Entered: 100; mph
